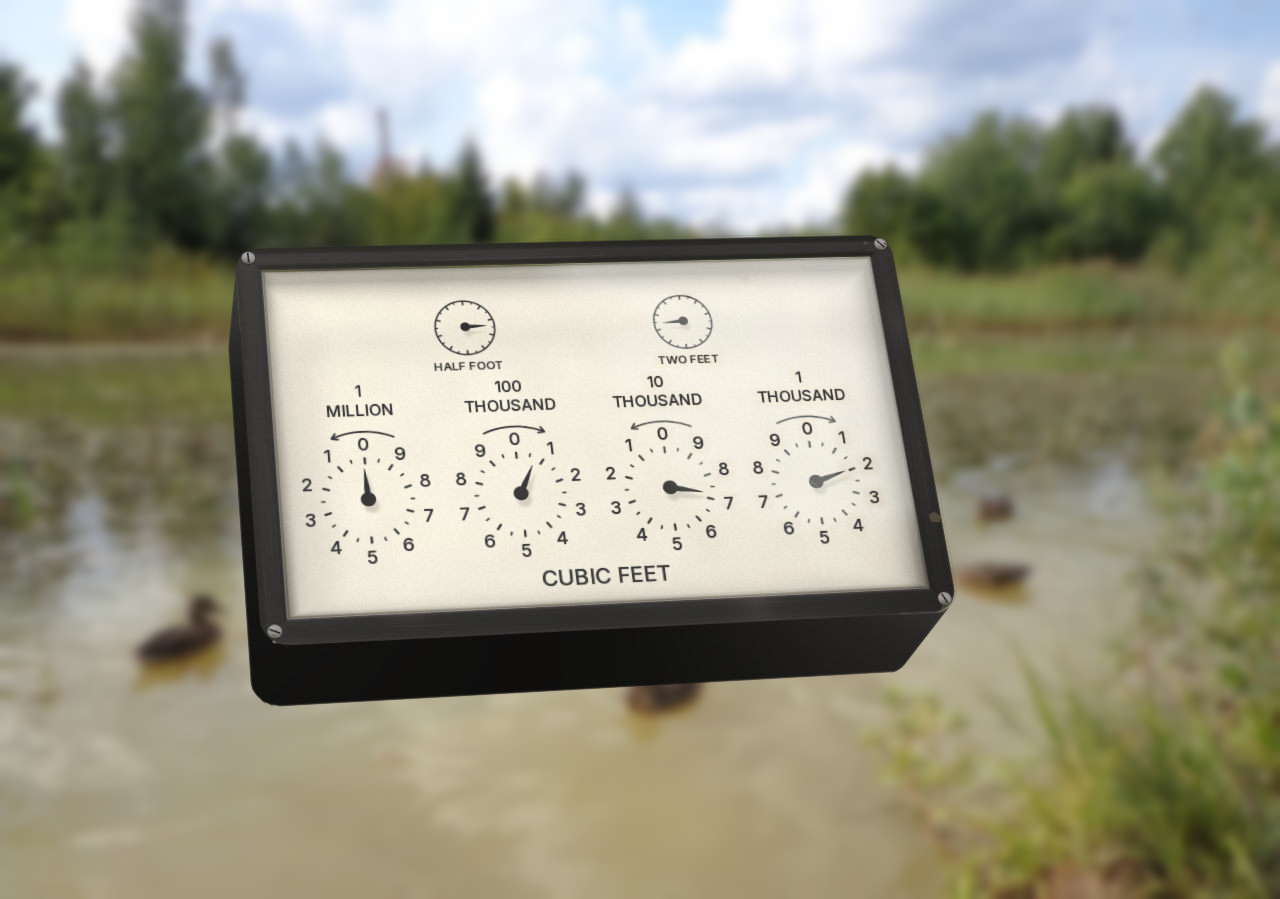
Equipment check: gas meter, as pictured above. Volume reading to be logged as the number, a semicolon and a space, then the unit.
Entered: 7200; ft³
